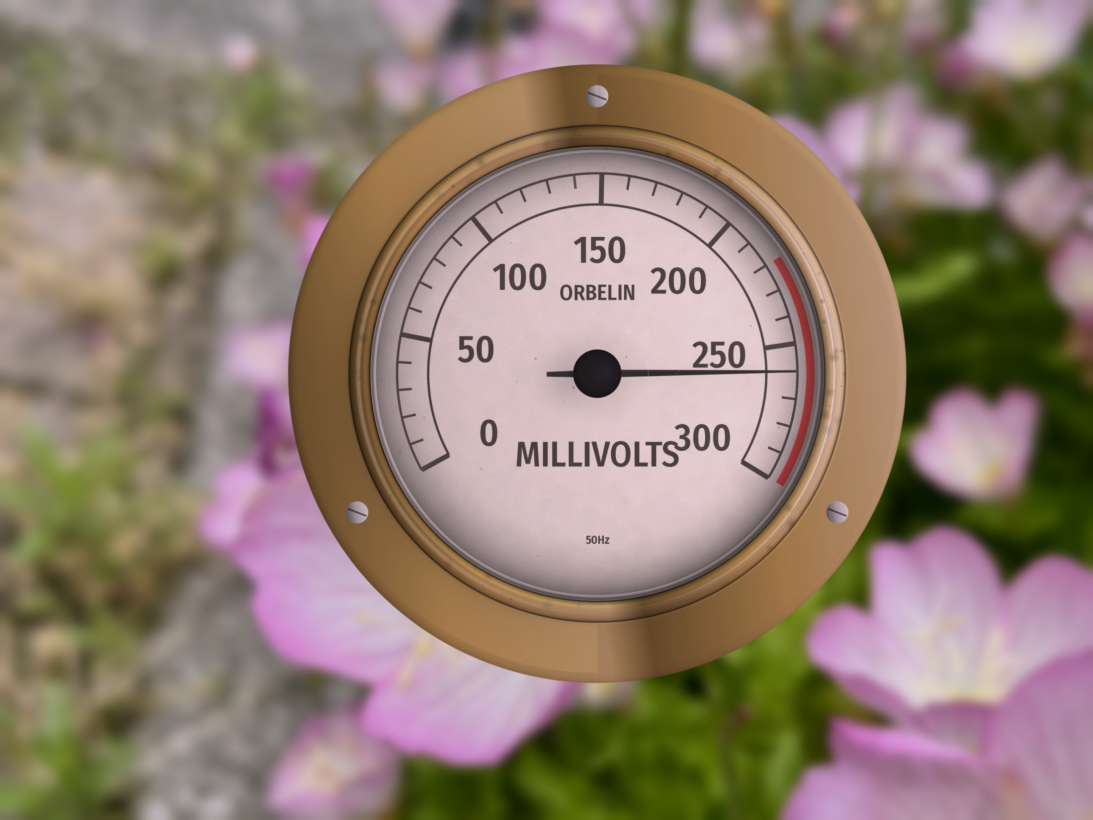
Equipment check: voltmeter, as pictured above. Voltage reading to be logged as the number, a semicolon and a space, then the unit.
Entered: 260; mV
